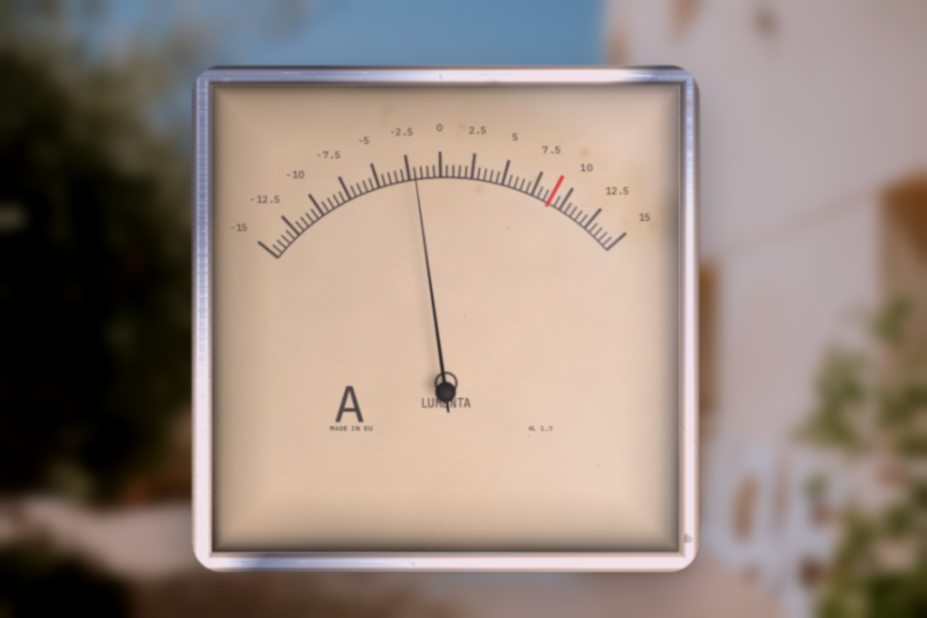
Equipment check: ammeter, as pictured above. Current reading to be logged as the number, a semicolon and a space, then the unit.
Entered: -2; A
